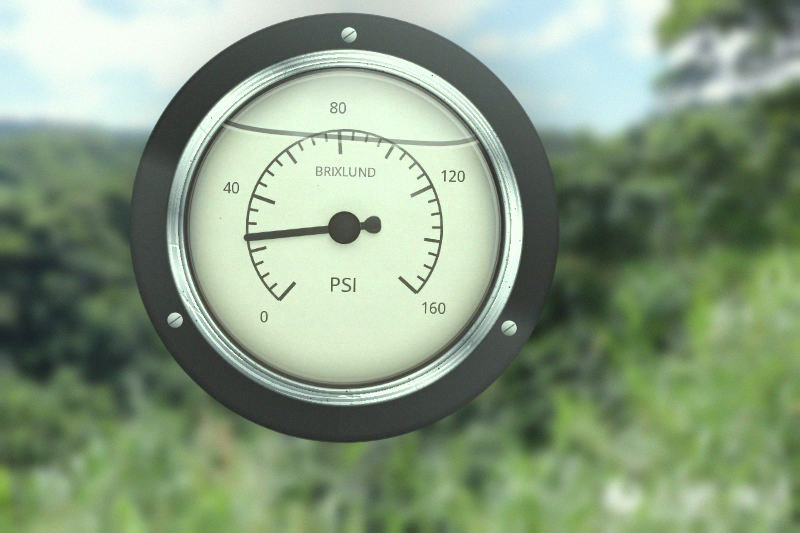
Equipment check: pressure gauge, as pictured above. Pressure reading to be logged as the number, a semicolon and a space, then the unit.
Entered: 25; psi
